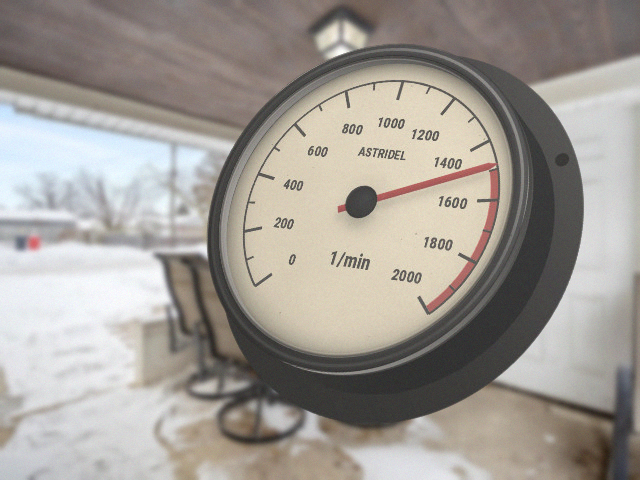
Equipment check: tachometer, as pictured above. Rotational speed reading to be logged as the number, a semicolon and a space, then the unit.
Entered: 1500; rpm
